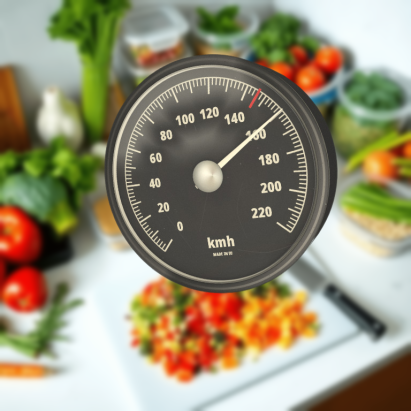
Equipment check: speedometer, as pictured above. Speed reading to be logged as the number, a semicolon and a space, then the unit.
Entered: 160; km/h
